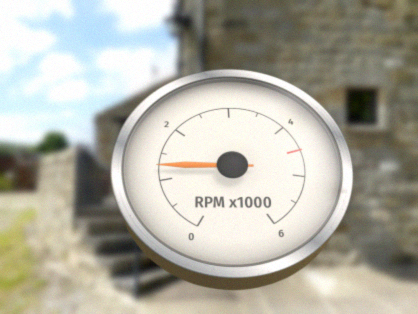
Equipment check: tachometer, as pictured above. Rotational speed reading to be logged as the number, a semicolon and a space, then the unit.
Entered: 1250; rpm
